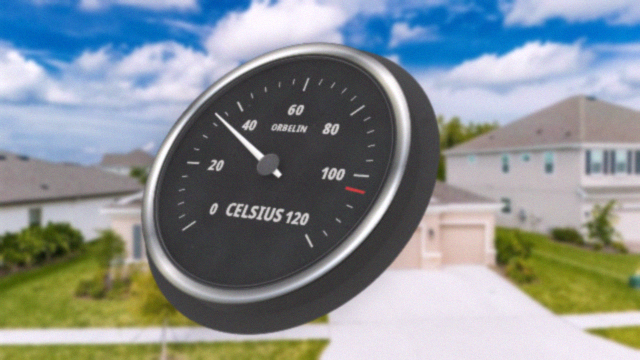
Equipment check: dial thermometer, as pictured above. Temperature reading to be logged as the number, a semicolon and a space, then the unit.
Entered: 34; °C
